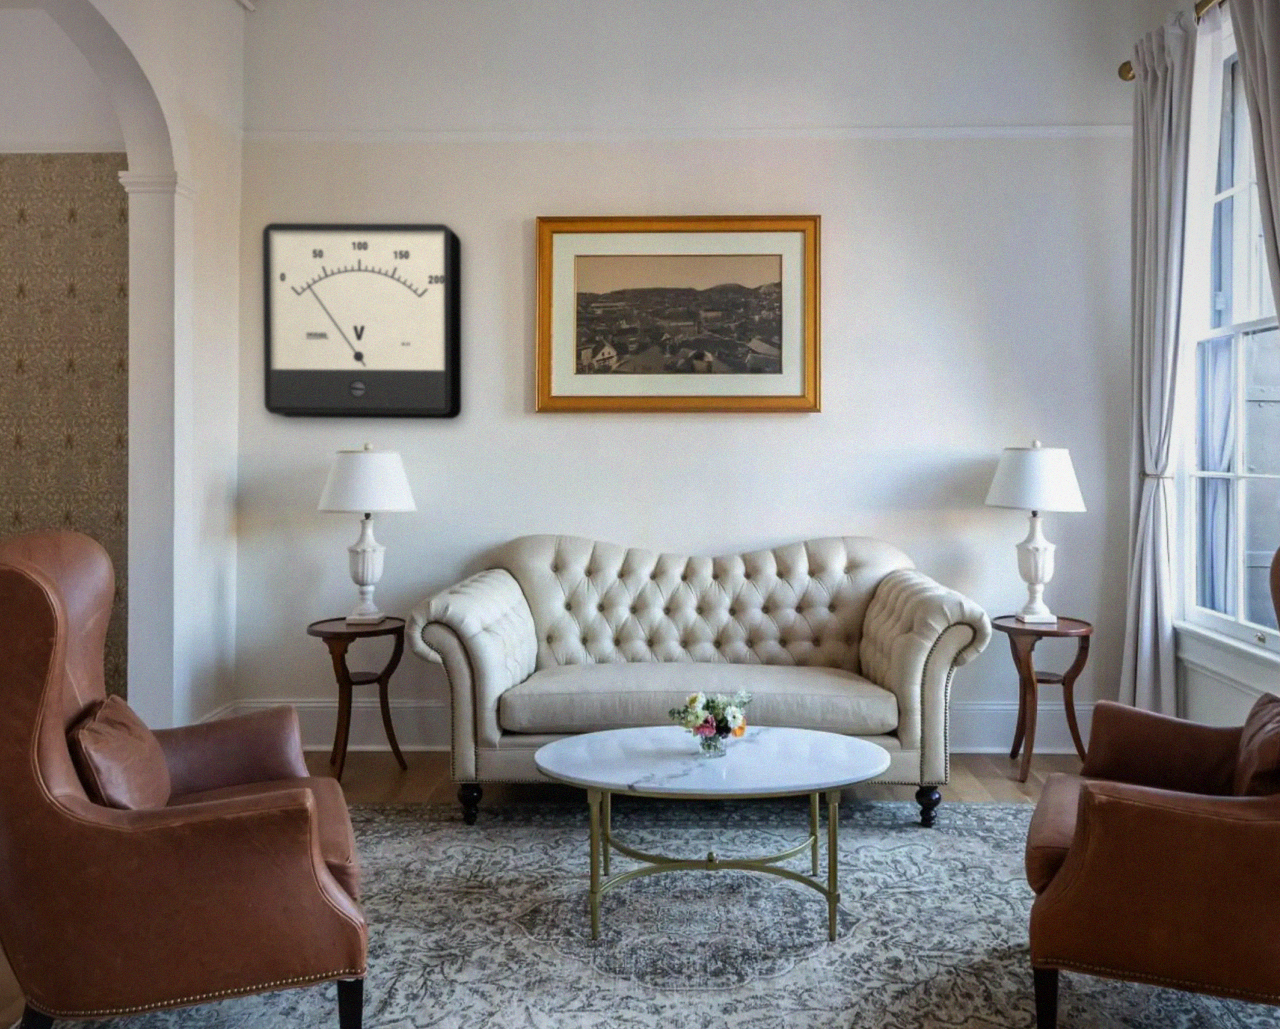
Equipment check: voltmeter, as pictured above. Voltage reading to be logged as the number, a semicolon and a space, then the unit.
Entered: 20; V
